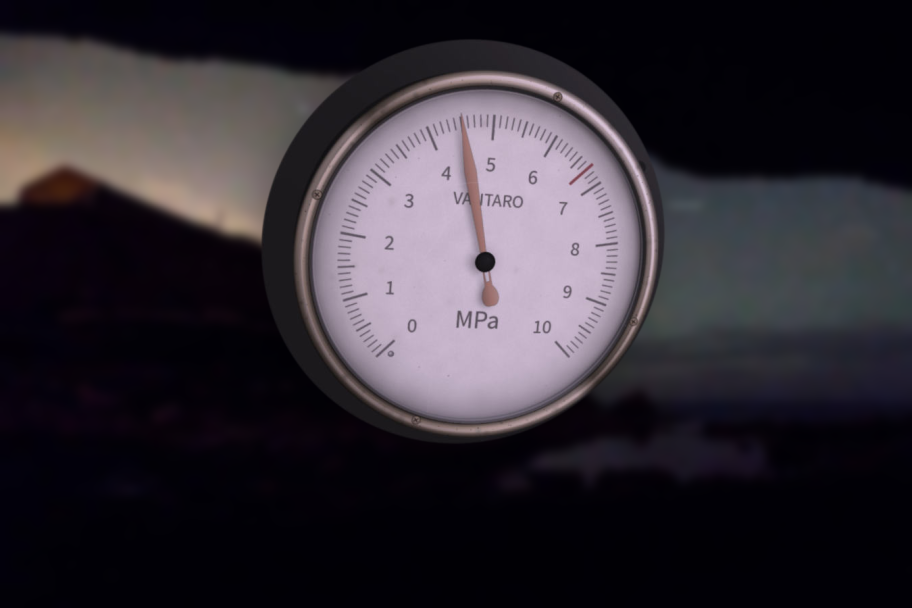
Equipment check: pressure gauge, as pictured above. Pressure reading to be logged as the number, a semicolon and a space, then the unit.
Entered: 4.5; MPa
